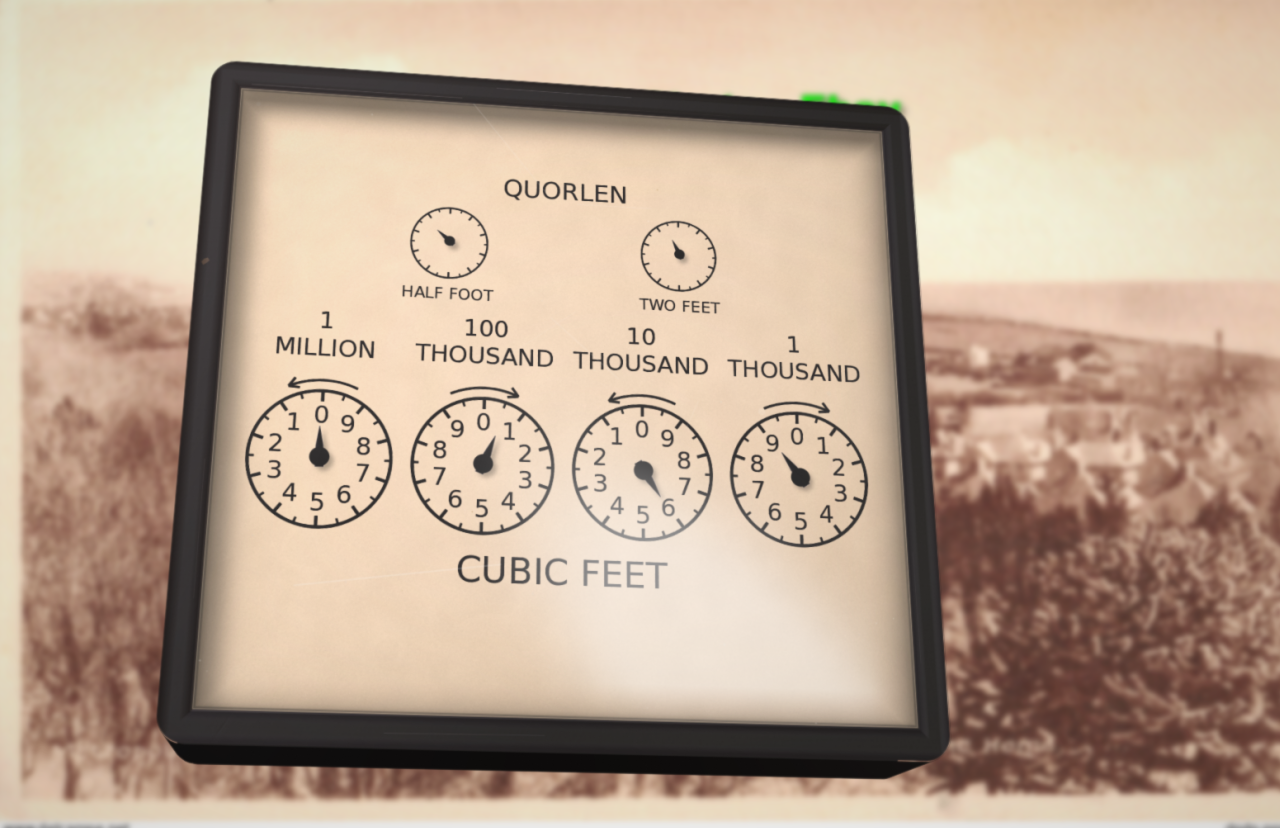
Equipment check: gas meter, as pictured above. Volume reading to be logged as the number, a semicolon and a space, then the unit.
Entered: 5900; ft³
